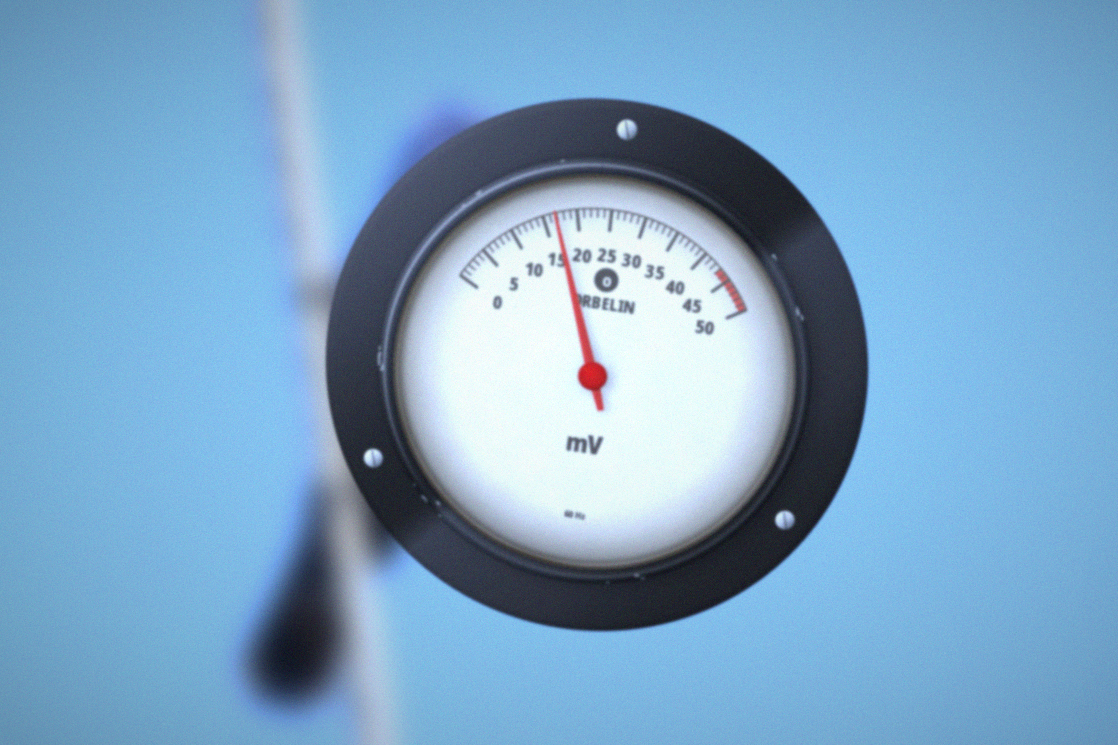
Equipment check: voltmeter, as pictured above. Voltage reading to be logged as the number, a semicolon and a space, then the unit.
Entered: 17; mV
